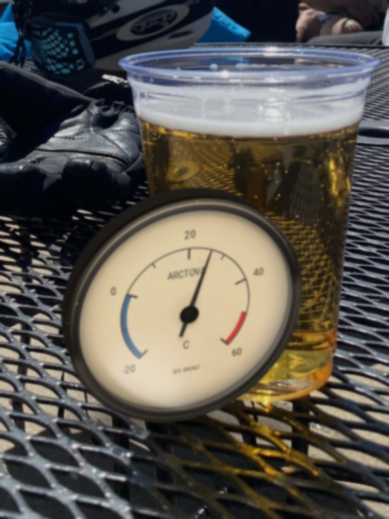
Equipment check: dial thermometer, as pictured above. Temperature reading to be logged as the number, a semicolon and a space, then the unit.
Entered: 25; °C
